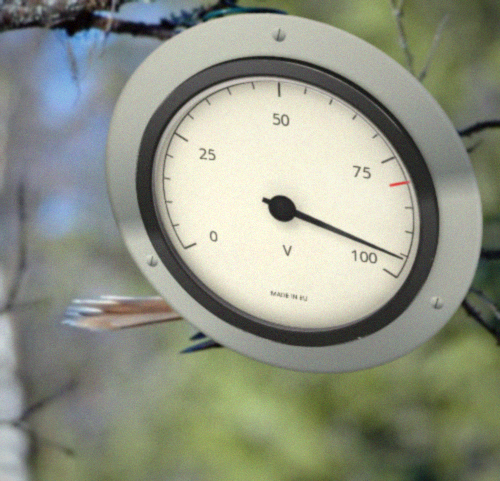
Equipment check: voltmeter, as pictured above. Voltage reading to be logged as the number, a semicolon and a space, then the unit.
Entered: 95; V
